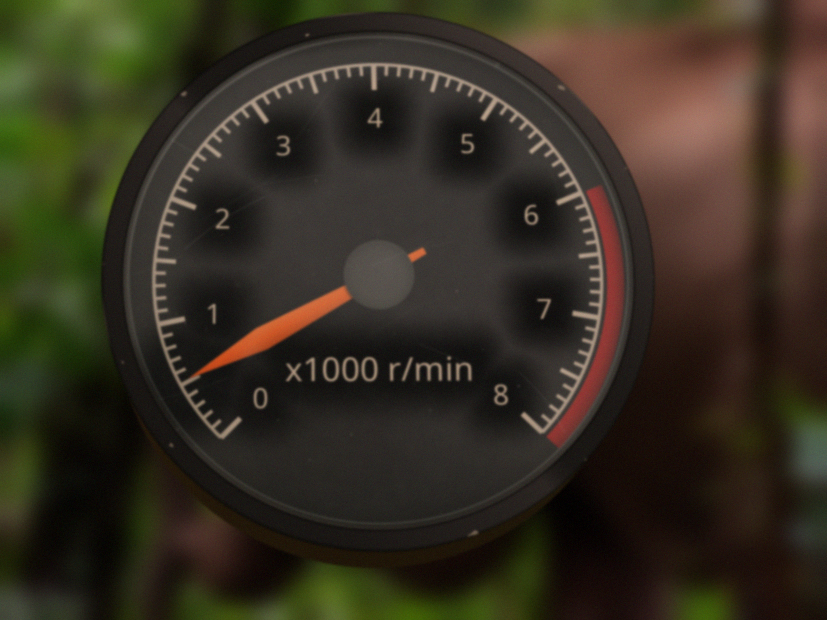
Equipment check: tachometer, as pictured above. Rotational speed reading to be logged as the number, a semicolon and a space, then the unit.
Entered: 500; rpm
